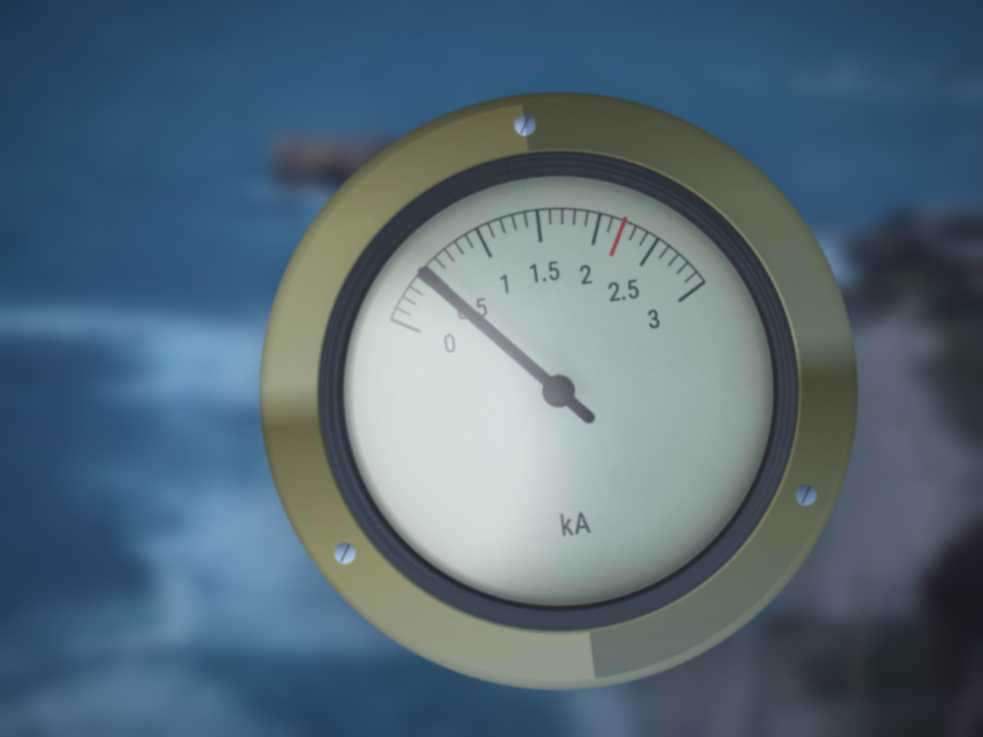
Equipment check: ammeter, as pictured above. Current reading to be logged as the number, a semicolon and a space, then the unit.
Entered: 0.45; kA
